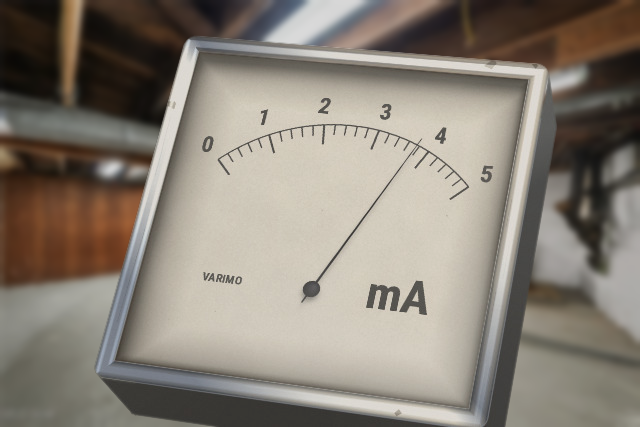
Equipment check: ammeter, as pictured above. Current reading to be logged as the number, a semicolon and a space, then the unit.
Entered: 3.8; mA
